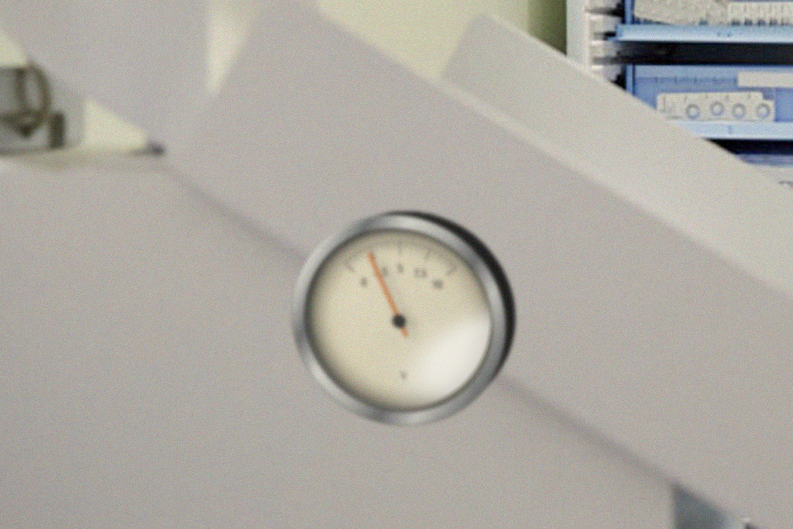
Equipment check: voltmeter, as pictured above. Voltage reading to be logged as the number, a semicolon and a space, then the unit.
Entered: 2.5; V
